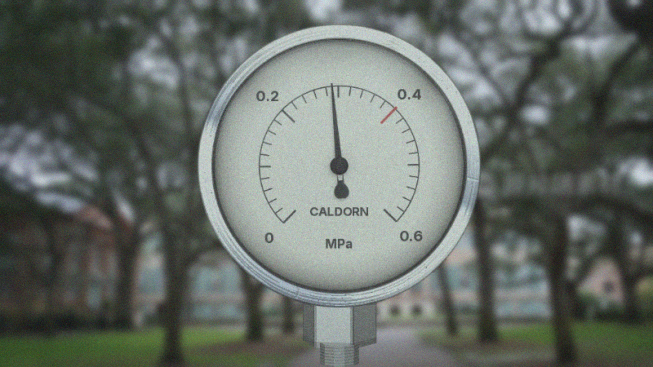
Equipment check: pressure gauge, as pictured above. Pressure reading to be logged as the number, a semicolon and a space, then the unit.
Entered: 0.29; MPa
